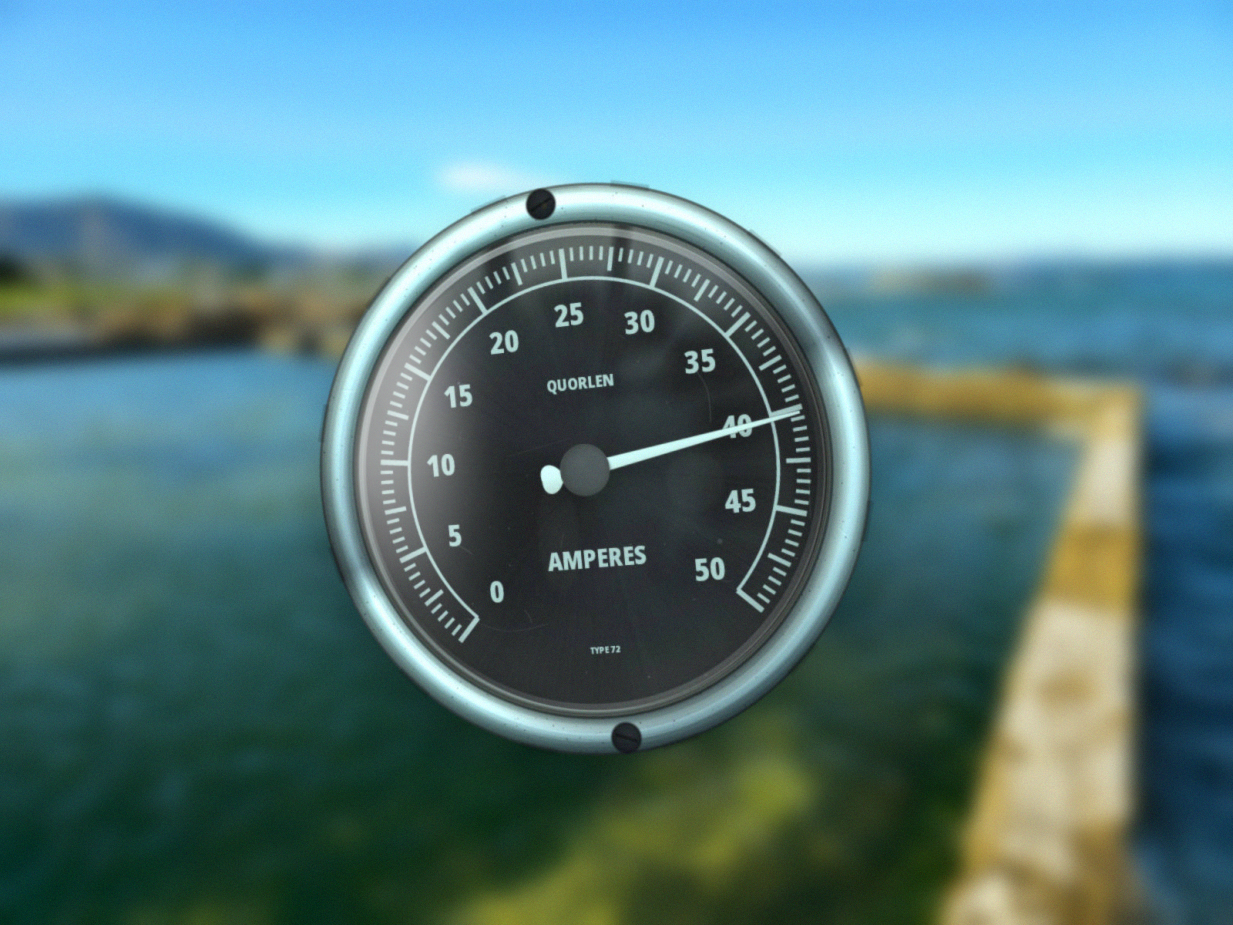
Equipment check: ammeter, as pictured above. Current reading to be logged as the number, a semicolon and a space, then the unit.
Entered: 40.25; A
